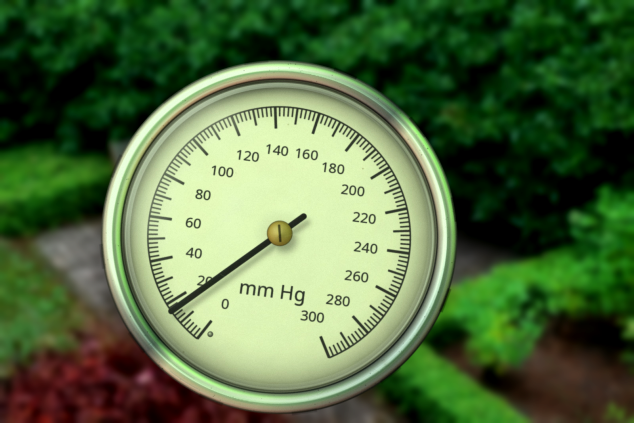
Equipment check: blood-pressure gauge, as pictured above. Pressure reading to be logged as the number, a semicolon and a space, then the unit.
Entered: 16; mmHg
